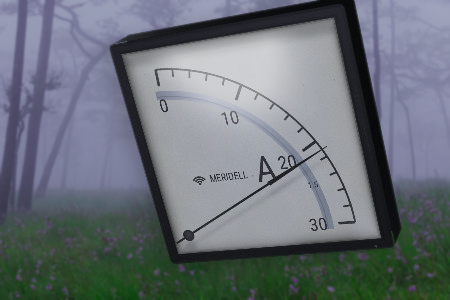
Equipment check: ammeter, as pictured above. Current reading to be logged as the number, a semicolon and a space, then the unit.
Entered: 21; A
